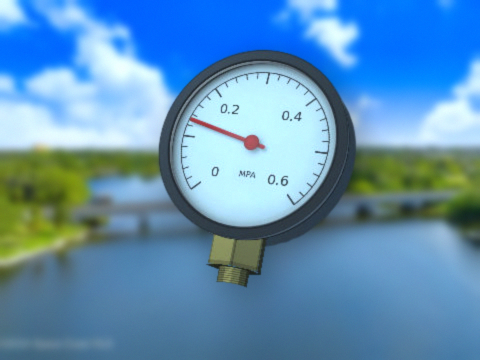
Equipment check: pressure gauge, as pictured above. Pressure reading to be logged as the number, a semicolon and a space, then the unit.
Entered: 0.13; MPa
